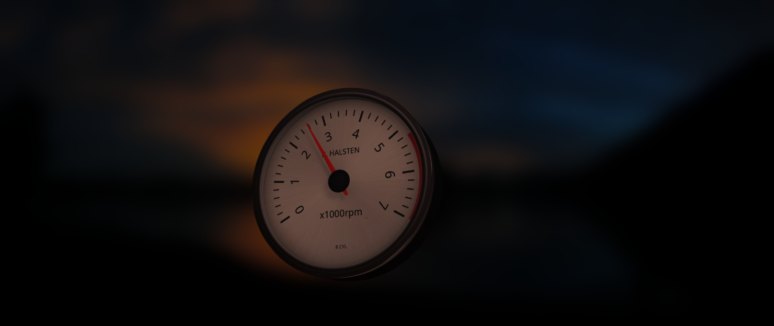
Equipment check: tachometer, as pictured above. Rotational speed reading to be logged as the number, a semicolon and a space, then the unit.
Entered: 2600; rpm
